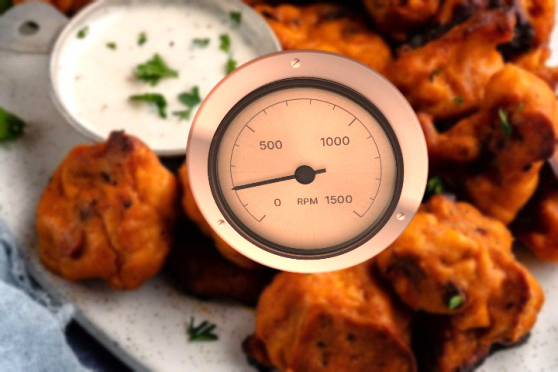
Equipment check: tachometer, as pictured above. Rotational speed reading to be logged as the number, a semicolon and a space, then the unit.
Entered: 200; rpm
